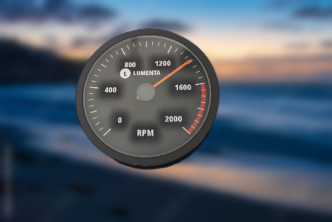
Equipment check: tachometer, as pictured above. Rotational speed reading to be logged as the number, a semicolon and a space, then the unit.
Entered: 1400; rpm
